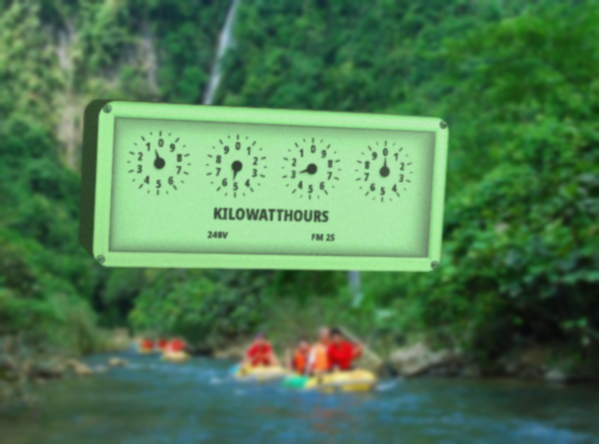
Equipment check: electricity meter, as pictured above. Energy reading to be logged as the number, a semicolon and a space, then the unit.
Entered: 530; kWh
